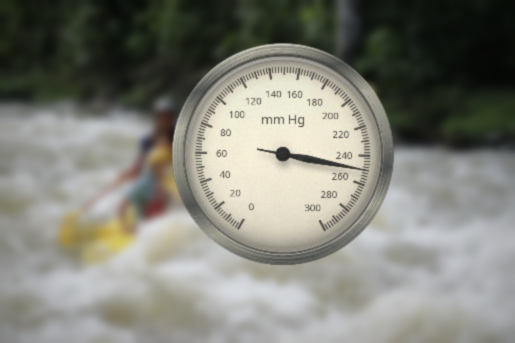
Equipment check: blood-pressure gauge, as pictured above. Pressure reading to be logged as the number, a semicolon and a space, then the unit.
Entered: 250; mmHg
